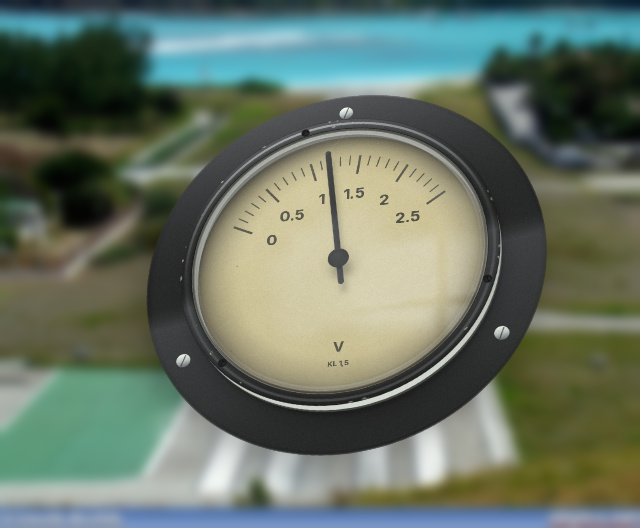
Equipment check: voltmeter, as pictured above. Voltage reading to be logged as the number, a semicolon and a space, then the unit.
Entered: 1.2; V
